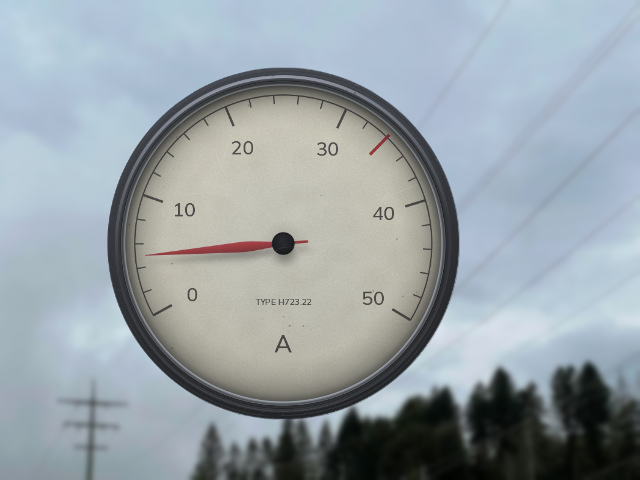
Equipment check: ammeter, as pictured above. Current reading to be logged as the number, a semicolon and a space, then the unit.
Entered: 5; A
